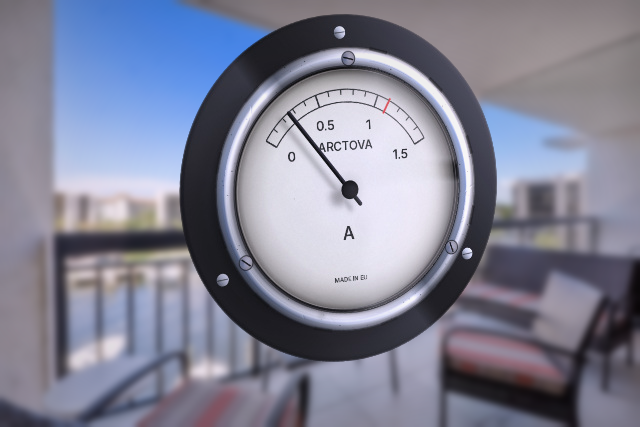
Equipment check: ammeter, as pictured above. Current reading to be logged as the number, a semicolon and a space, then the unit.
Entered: 0.25; A
